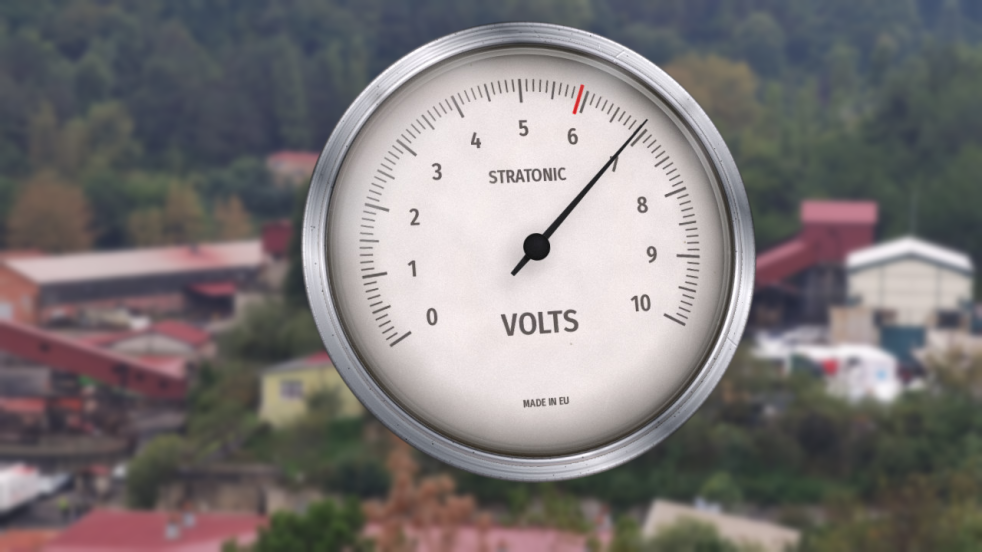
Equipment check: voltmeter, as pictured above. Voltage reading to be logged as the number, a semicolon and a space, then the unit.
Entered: 6.9; V
